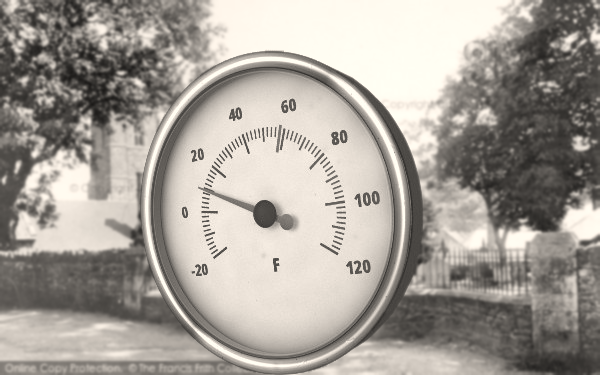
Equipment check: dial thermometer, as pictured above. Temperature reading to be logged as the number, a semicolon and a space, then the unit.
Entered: 10; °F
